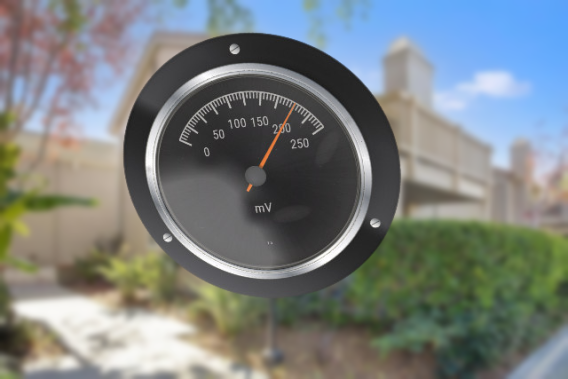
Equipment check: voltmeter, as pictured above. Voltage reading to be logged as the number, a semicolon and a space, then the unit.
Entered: 200; mV
